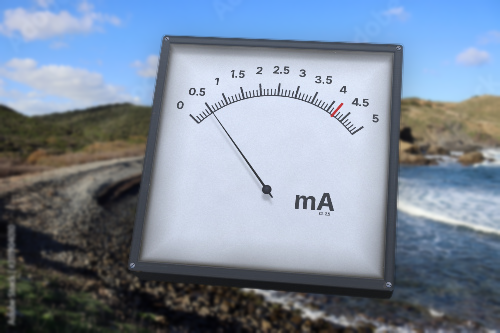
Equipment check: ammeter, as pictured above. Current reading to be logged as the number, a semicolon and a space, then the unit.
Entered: 0.5; mA
